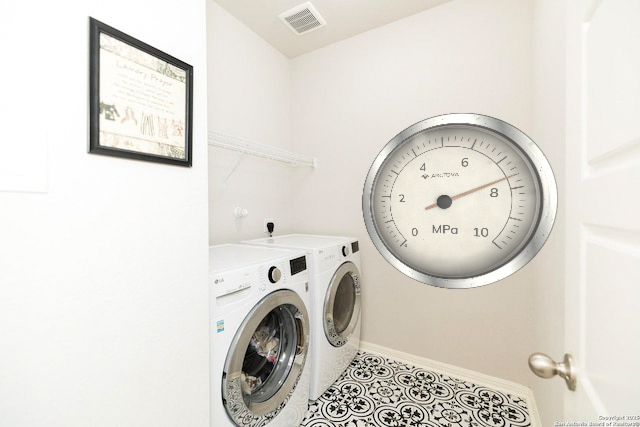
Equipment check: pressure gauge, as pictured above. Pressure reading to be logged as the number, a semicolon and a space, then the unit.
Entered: 7.6; MPa
